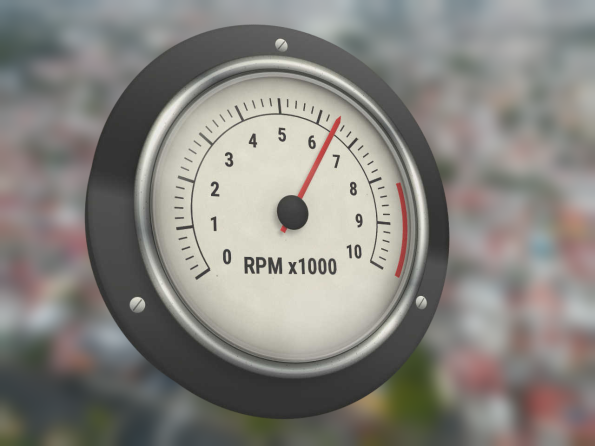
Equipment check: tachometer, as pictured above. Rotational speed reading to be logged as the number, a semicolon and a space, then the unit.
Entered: 6400; rpm
